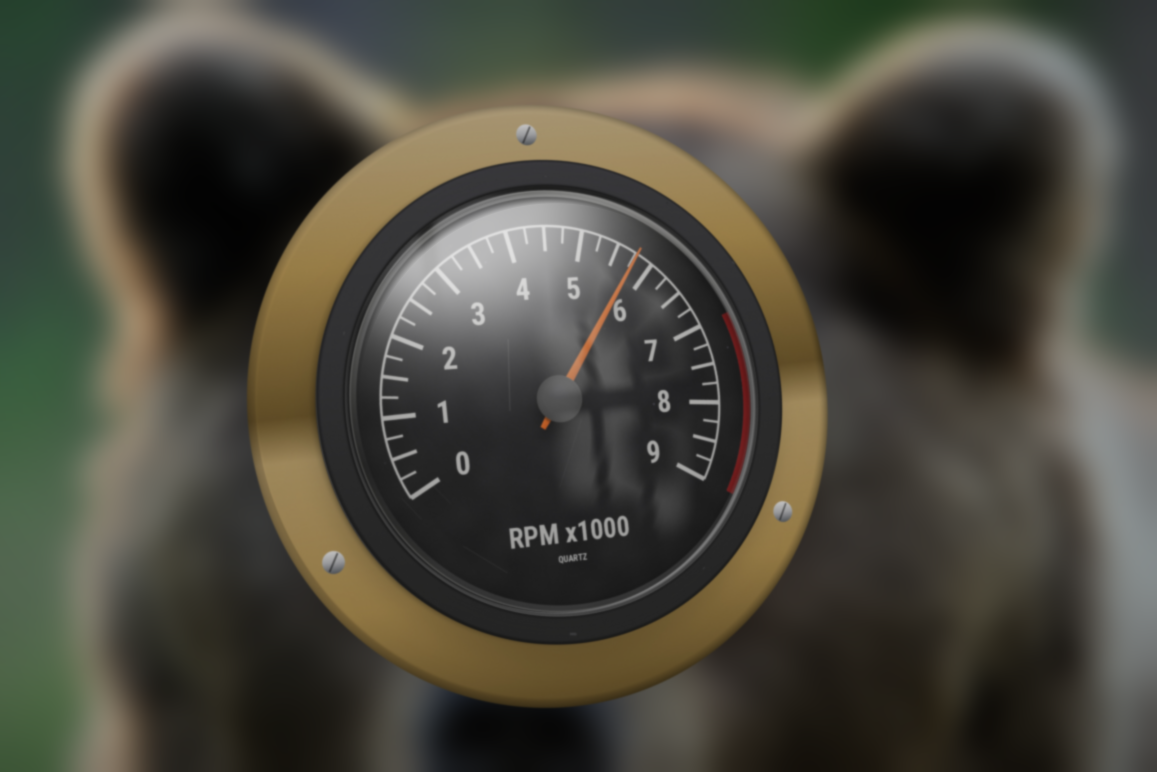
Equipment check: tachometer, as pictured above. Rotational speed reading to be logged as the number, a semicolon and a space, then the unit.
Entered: 5750; rpm
